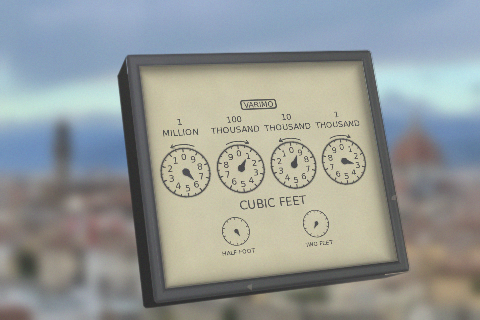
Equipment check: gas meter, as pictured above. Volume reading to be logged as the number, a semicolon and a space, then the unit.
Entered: 609300; ft³
